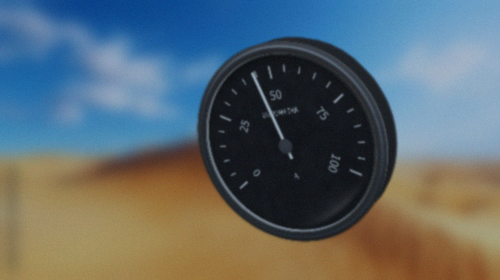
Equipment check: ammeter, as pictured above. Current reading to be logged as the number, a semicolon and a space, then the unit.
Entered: 45; A
